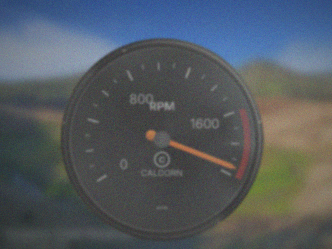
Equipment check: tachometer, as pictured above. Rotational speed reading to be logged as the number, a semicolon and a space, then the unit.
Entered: 1950; rpm
